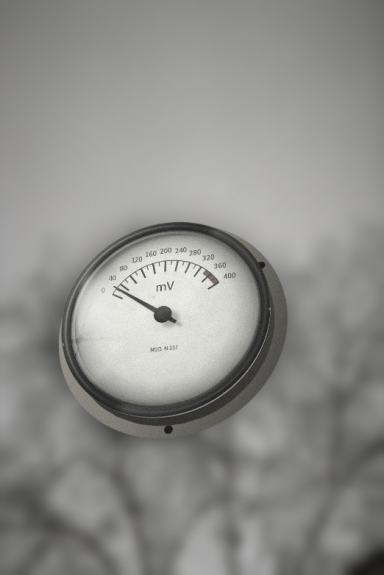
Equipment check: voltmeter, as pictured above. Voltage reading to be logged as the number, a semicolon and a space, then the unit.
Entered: 20; mV
